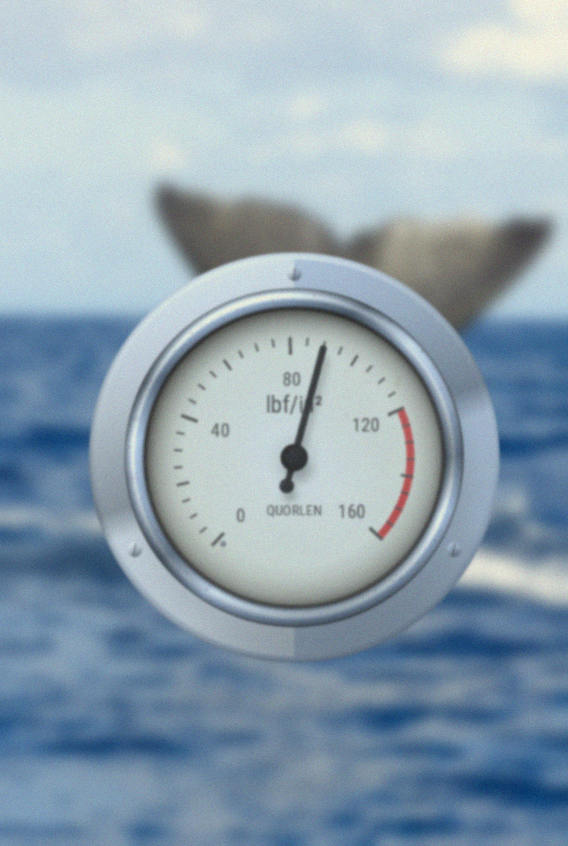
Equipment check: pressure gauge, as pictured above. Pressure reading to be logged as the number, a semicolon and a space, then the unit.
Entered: 90; psi
